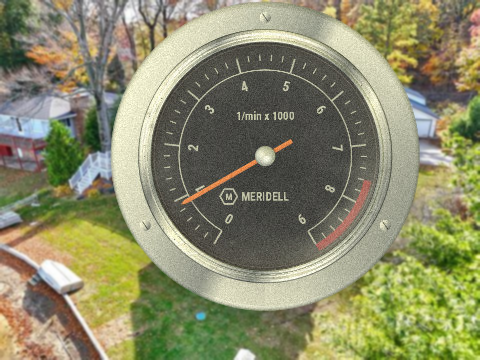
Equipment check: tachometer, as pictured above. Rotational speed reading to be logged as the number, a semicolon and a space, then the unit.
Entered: 900; rpm
